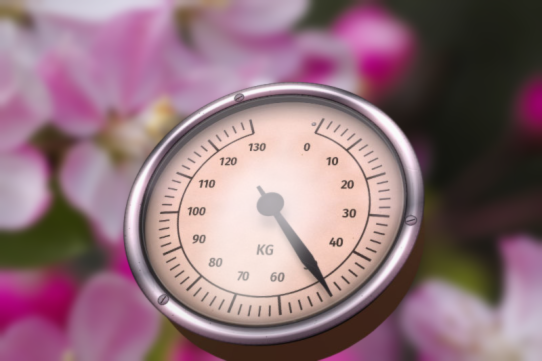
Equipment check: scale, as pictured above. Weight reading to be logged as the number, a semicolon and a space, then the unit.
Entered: 50; kg
